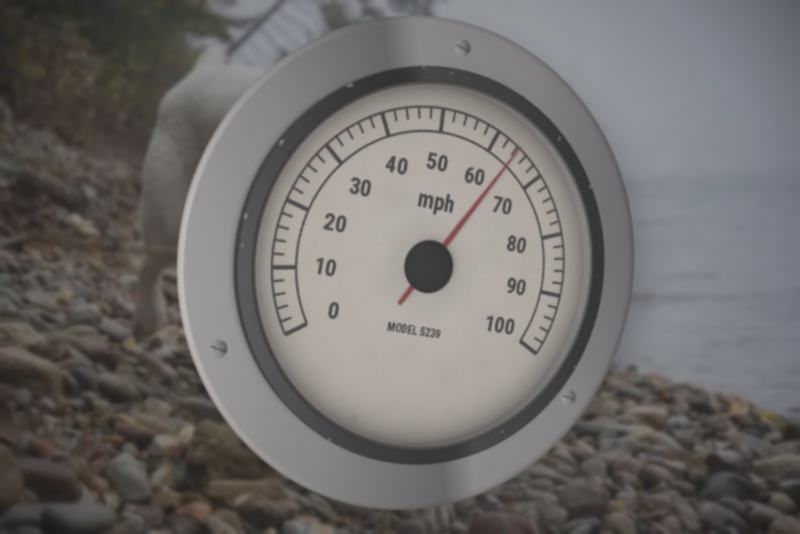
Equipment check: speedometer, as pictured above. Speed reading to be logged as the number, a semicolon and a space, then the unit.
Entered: 64; mph
